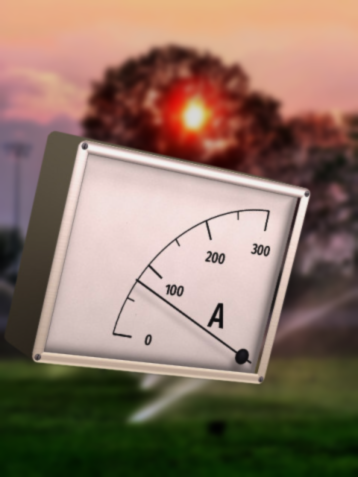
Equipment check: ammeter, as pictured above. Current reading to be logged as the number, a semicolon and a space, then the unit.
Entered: 75; A
